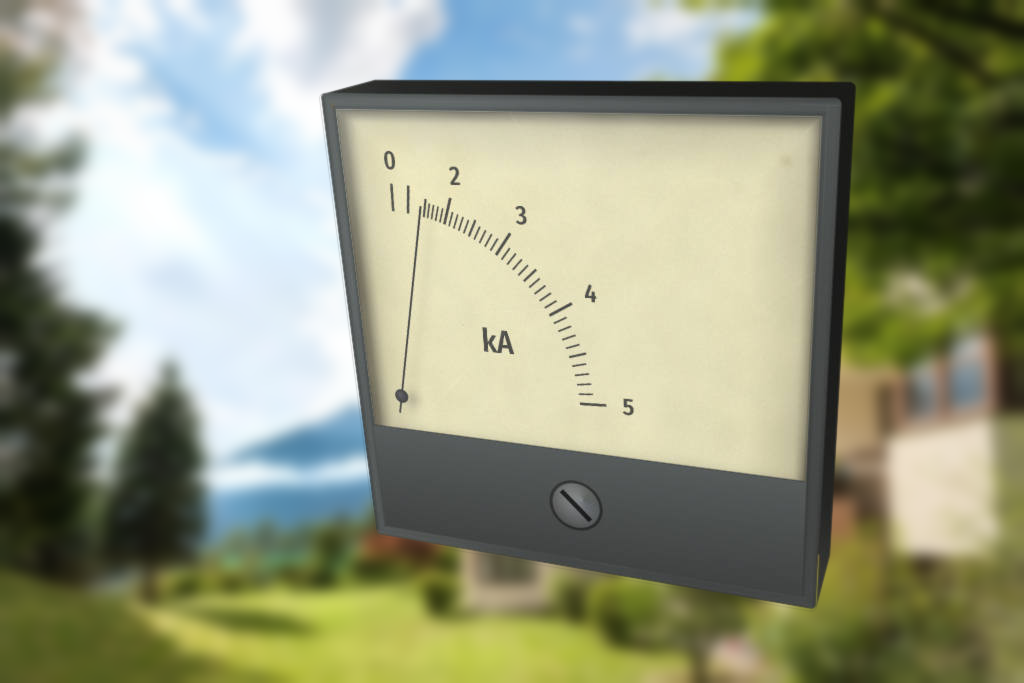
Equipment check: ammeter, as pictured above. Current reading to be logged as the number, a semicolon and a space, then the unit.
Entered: 1.5; kA
